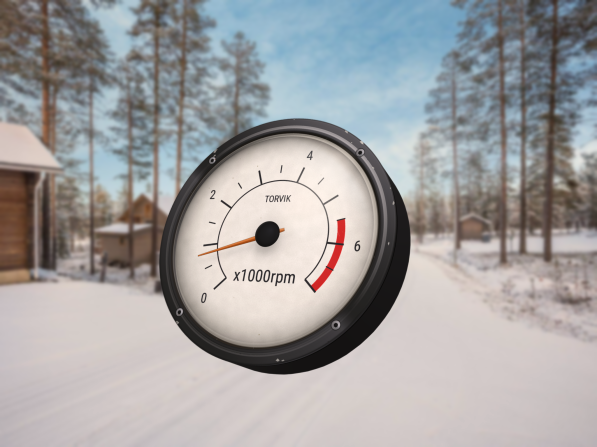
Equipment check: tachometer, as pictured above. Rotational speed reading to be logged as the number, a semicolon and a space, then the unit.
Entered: 750; rpm
